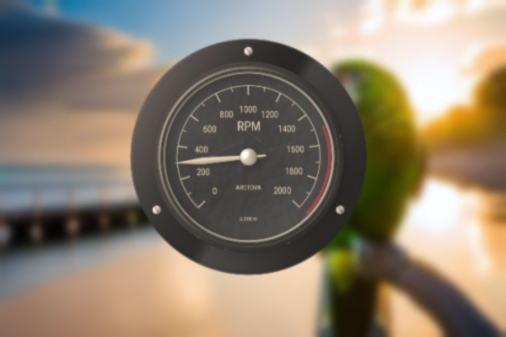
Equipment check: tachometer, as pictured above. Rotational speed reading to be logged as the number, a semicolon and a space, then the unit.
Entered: 300; rpm
